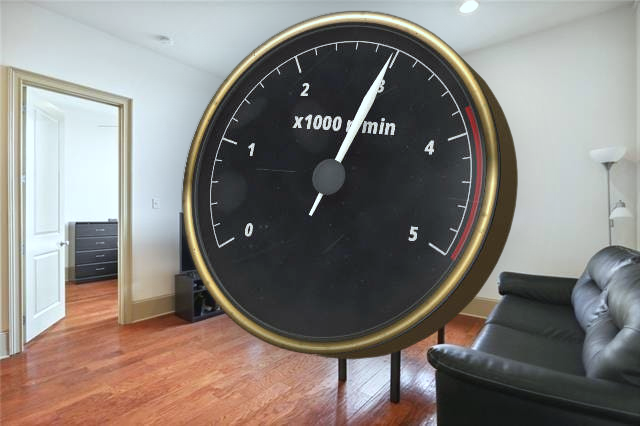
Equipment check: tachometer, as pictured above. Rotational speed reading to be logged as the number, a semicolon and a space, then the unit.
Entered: 3000; rpm
